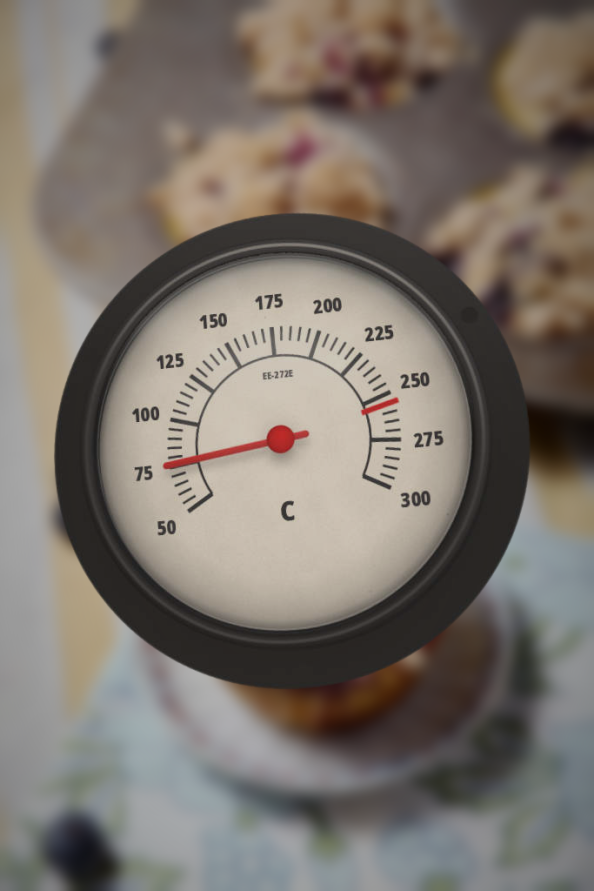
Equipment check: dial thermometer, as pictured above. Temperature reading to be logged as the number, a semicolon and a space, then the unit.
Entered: 75; °C
